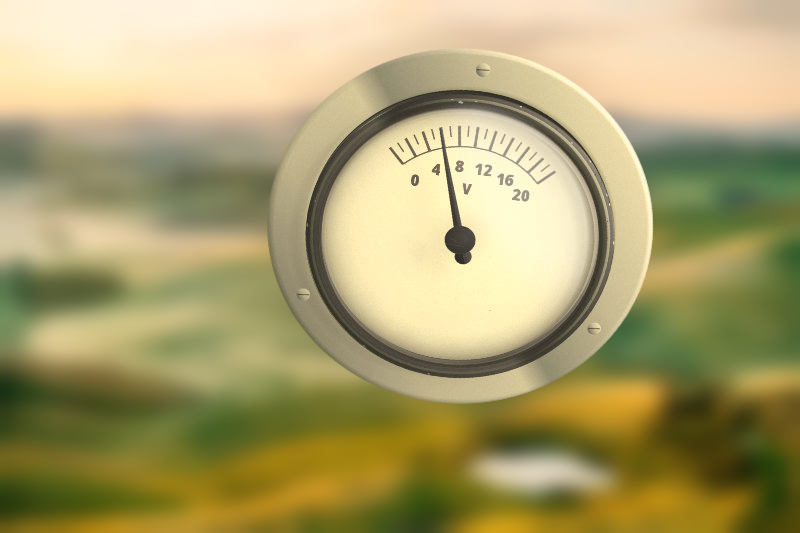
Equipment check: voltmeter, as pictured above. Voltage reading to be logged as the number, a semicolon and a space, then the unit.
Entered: 6; V
